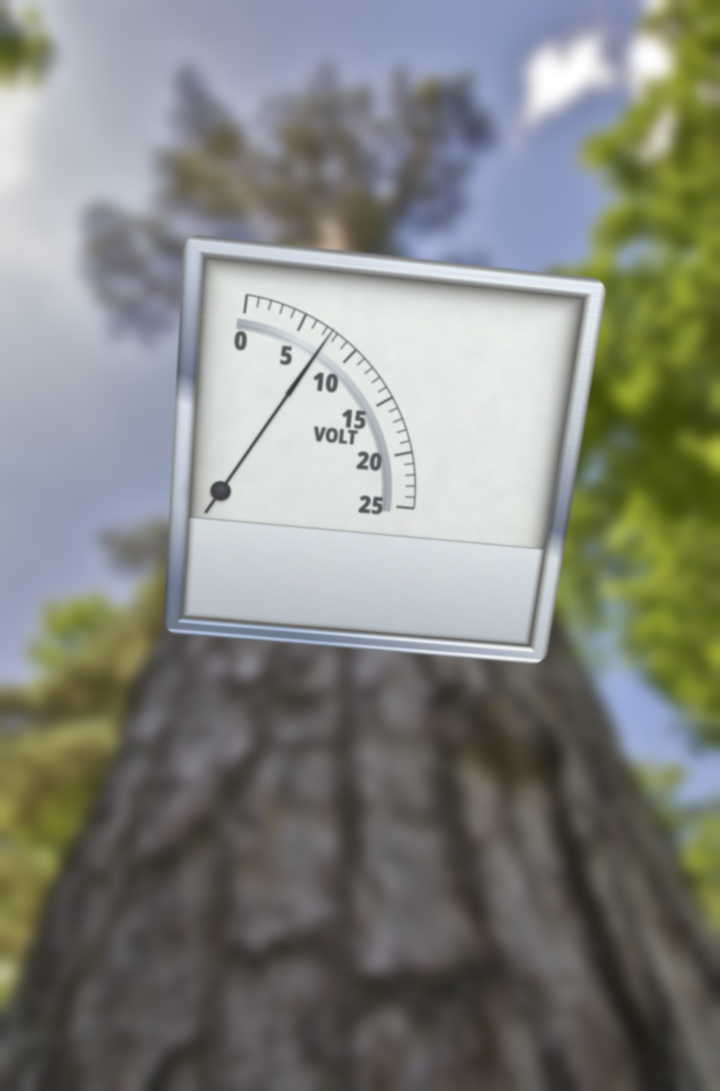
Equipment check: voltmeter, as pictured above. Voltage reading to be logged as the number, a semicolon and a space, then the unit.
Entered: 7.5; V
